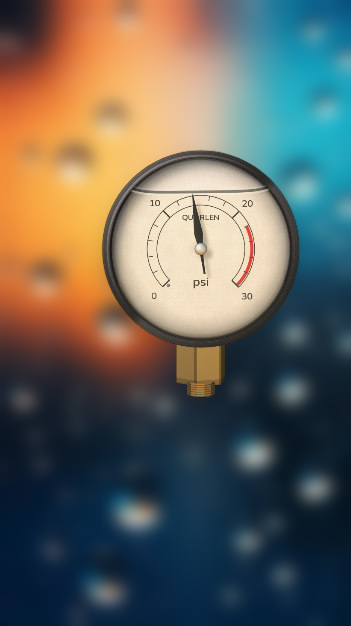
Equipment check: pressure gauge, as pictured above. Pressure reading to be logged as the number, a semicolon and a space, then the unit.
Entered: 14; psi
